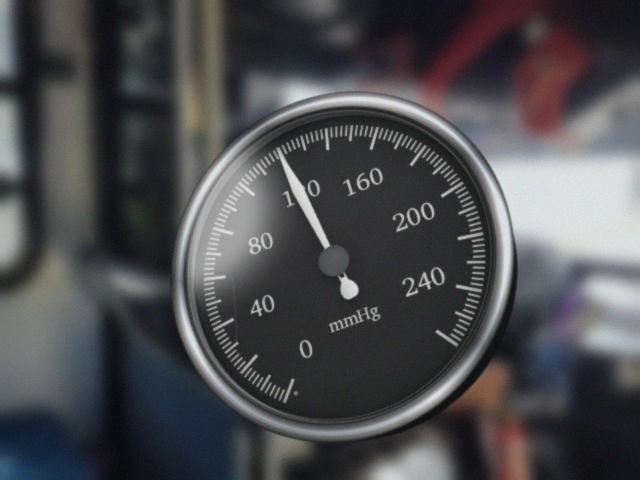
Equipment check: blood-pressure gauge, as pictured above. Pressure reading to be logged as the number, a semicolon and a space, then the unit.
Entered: 120; mmHg
